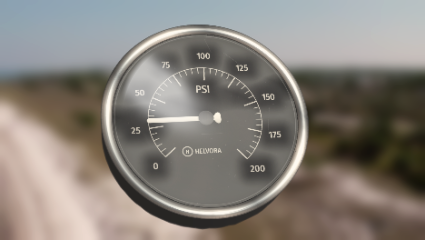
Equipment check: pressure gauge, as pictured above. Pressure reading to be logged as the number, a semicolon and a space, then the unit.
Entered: 30; psi
